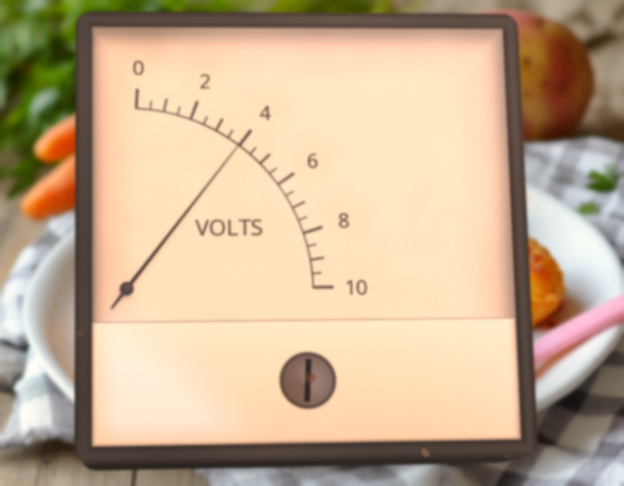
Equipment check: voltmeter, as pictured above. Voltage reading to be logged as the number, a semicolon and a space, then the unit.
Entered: 4; V
